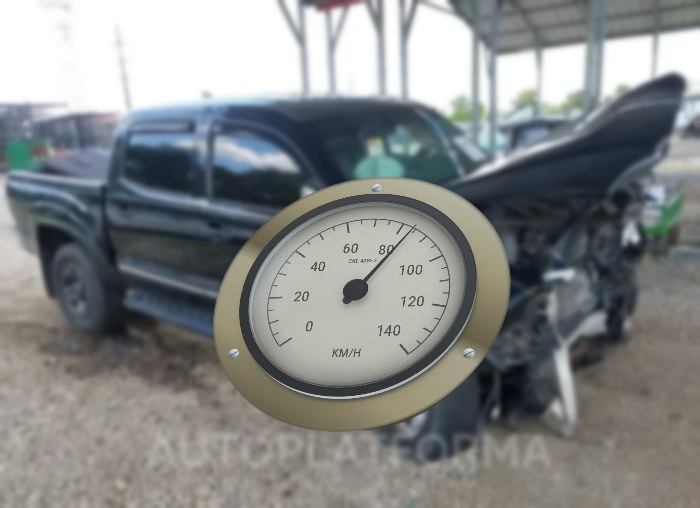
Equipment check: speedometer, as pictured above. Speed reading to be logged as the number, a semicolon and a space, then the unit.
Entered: 85; km/h
